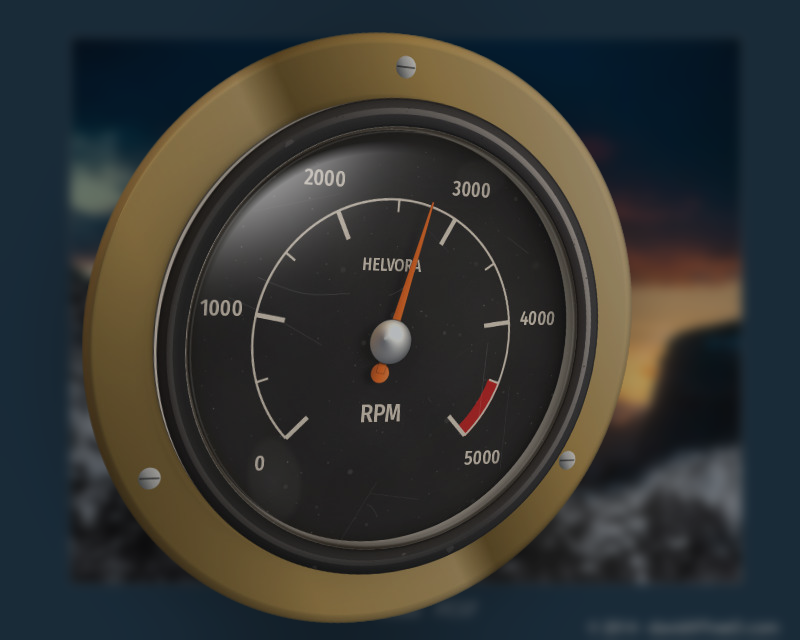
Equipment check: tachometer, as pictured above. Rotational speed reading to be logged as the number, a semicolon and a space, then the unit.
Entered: 2750; rpm
